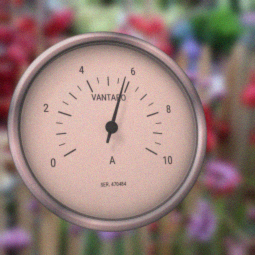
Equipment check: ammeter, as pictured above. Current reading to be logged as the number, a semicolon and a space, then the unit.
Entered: 5.75; A
